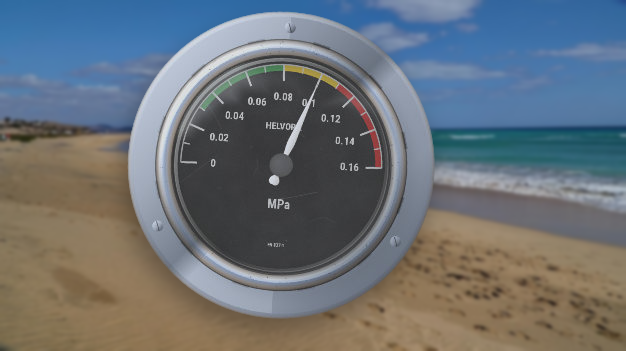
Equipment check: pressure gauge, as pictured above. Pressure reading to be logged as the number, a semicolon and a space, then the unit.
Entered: 0.1; MPa
